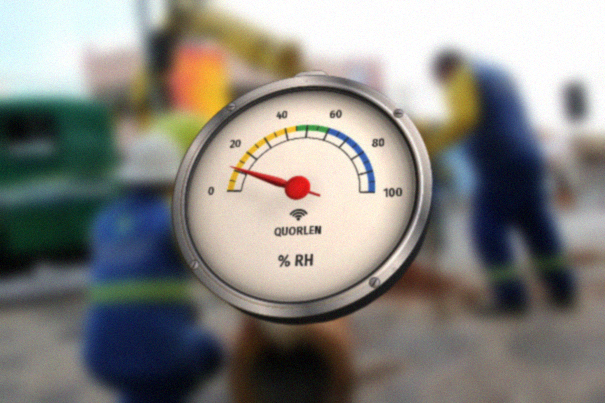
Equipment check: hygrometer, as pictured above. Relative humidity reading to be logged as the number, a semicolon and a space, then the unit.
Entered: 10; %
